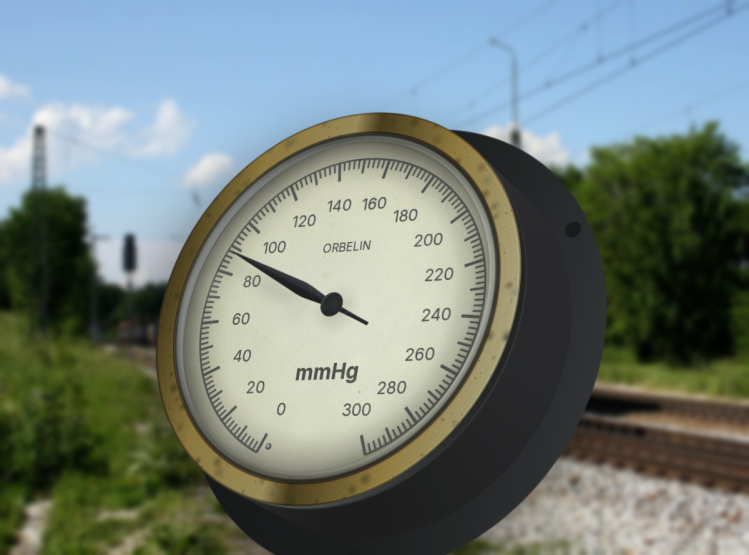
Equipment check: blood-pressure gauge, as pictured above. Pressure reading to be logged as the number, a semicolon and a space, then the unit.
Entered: 88; mmHg
